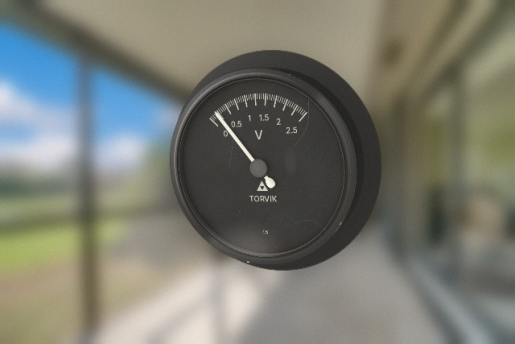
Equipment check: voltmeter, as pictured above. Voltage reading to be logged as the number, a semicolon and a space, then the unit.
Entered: 0.25; V
